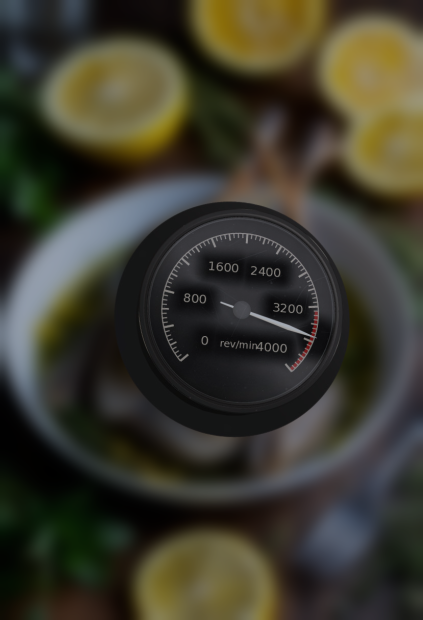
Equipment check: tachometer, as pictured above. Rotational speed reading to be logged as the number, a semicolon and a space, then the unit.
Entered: 3550; rpm
